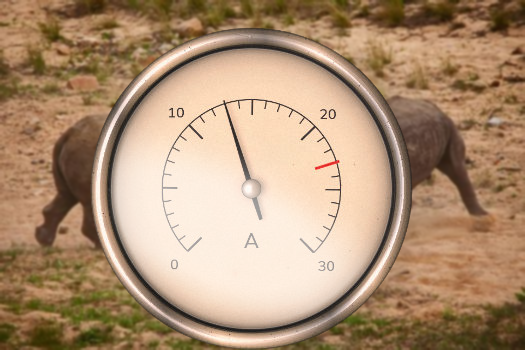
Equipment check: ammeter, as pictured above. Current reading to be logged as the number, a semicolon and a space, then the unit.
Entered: 13; A
